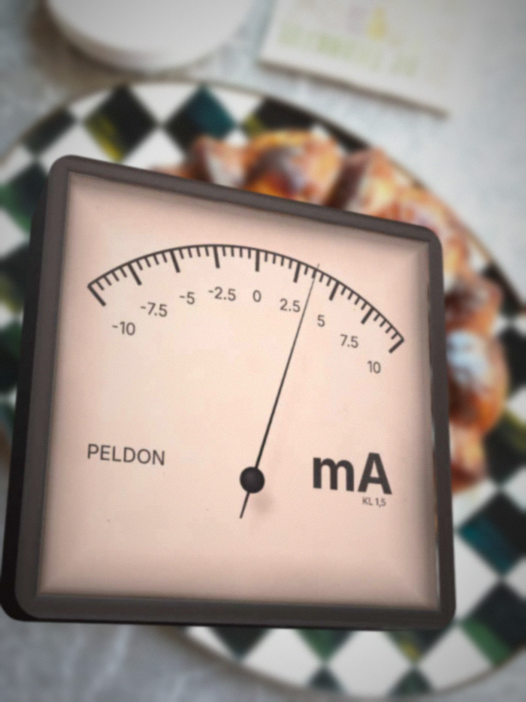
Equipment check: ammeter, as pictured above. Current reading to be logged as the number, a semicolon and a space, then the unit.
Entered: 3.5; mA
